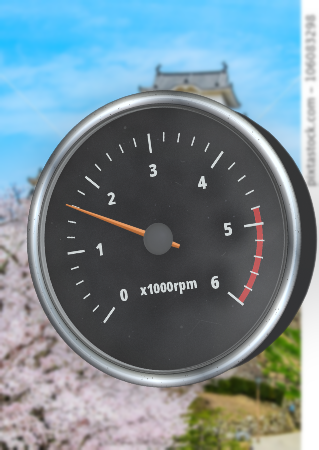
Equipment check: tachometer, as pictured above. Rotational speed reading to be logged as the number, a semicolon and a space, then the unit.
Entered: 1600; rpm
